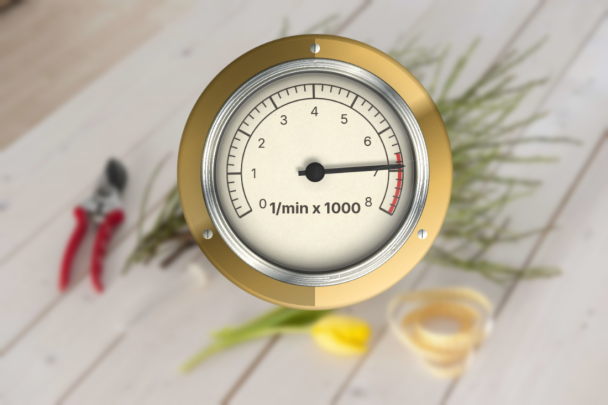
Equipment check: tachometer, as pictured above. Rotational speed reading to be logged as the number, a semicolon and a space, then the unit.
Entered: 6900; rpm
